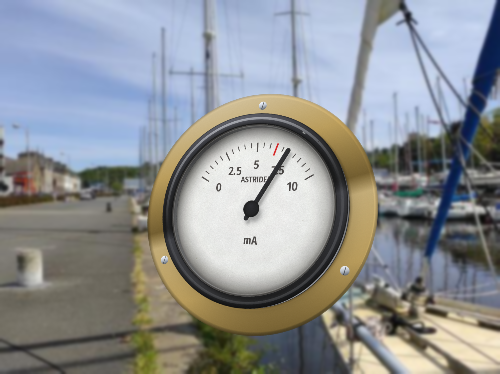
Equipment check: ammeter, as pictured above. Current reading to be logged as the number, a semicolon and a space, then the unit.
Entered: 7.5; mA
